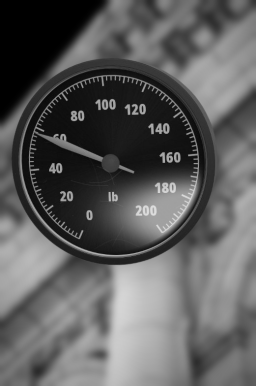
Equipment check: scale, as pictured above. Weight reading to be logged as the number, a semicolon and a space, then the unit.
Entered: 58; lb
